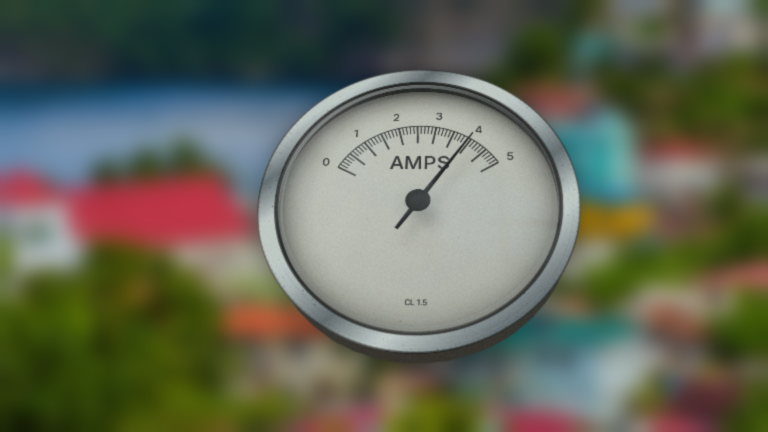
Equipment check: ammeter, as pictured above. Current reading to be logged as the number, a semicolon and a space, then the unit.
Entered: 4; A
